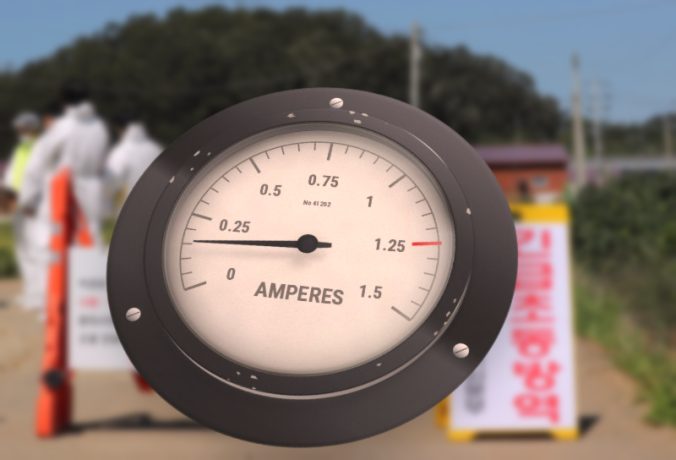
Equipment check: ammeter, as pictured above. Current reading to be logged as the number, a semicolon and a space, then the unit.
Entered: 0.15; A
